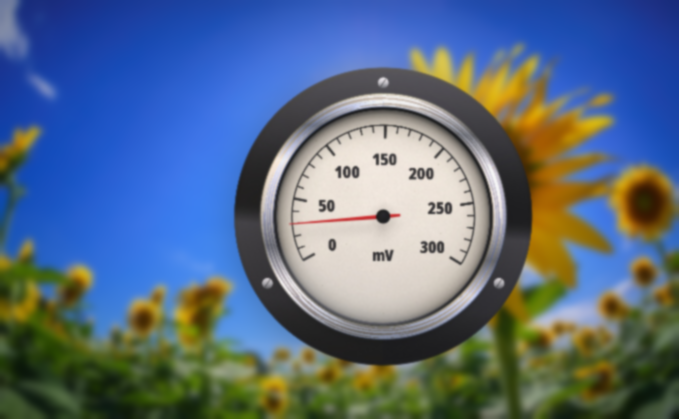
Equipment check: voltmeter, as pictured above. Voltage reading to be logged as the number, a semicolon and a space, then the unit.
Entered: 30; mV
